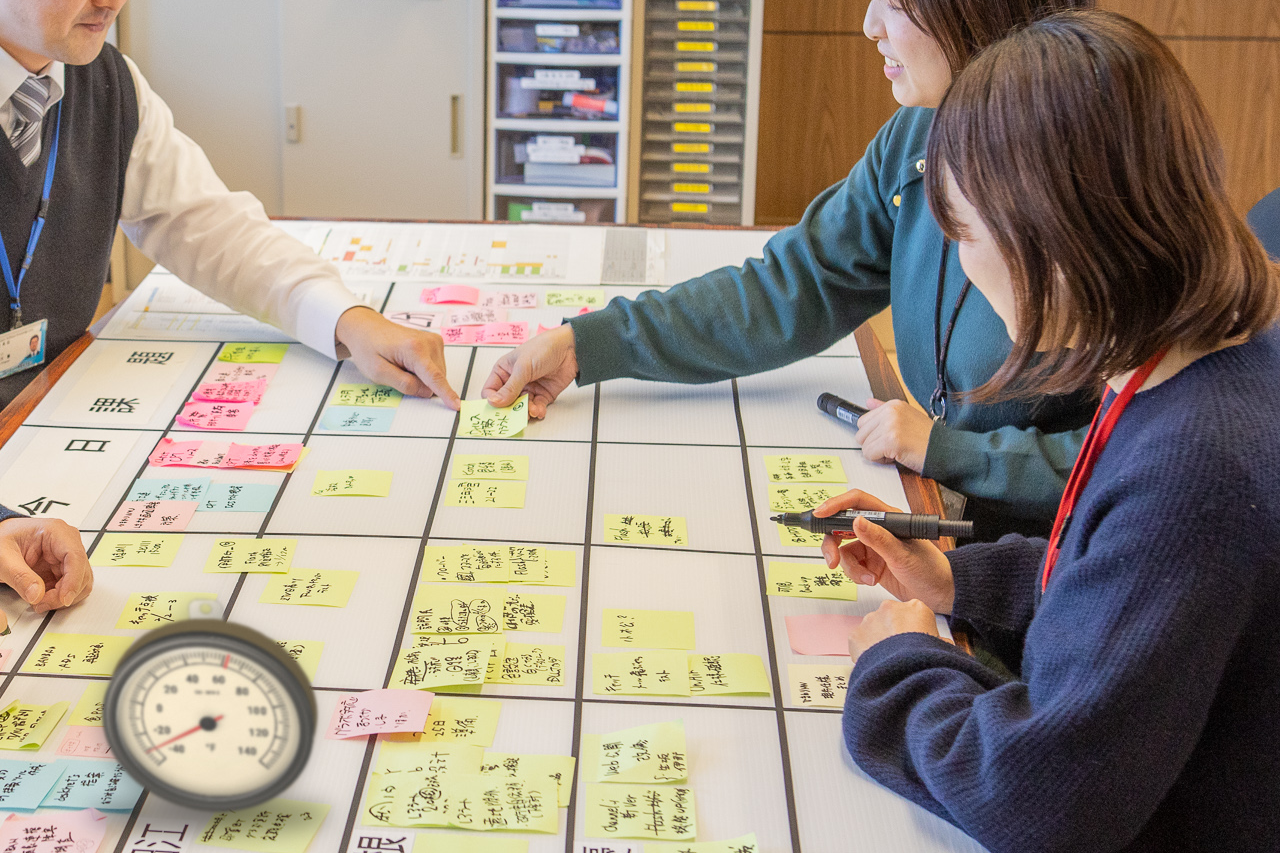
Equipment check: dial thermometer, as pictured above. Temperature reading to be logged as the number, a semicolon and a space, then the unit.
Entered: -30; °F
